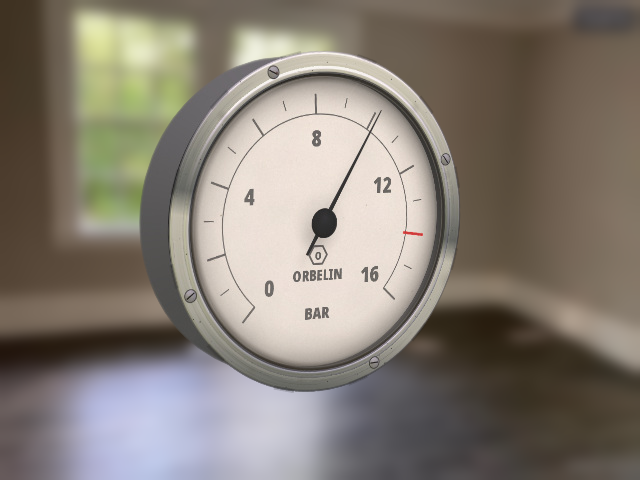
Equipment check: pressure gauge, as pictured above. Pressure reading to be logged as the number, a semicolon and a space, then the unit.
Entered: 10; bar
